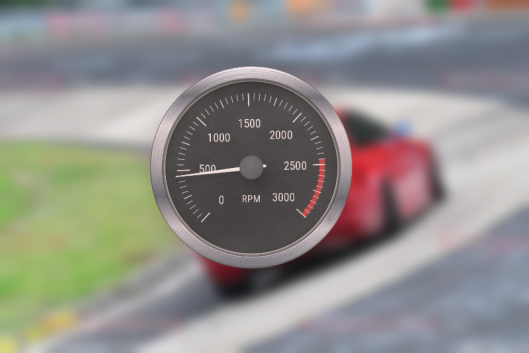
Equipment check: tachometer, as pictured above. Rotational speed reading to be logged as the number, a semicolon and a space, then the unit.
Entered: 450; rpm
